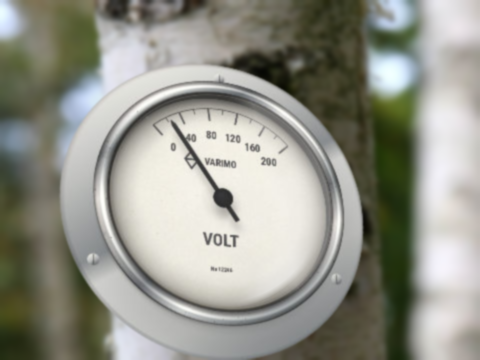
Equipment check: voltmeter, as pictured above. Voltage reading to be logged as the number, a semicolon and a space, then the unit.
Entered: 20; V
